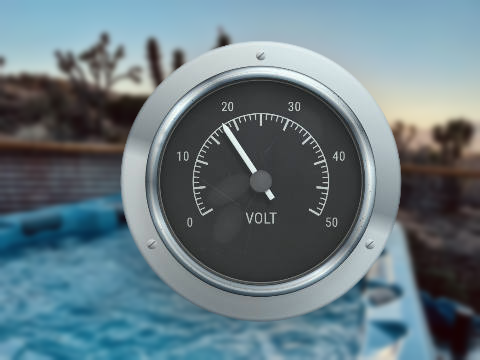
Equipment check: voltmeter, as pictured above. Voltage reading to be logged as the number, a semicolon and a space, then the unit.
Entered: 18; V
